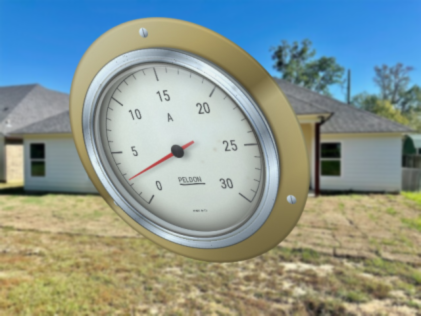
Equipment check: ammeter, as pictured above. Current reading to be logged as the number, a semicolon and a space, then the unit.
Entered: 2.5; A
